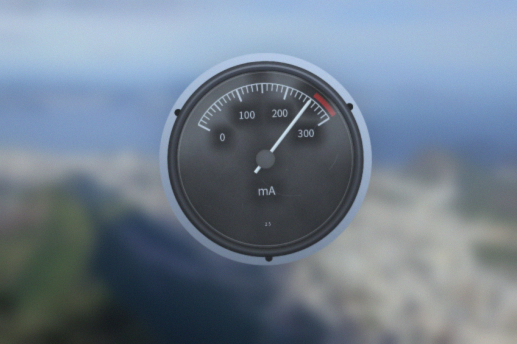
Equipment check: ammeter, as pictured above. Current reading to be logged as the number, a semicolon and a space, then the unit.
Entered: 250; mA
